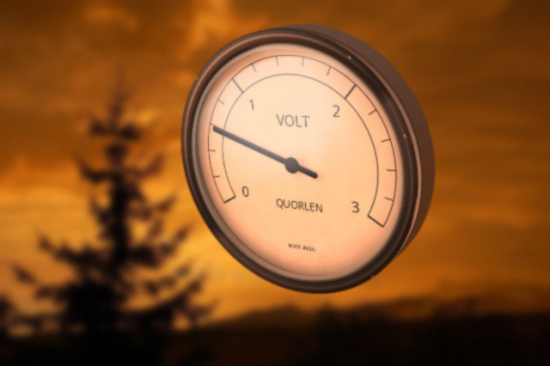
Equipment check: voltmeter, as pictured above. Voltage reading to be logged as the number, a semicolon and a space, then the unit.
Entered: 0.6; V
